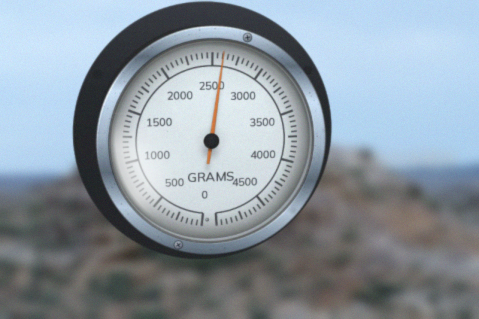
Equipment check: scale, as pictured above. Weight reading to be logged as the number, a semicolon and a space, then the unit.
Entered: 2600; g
